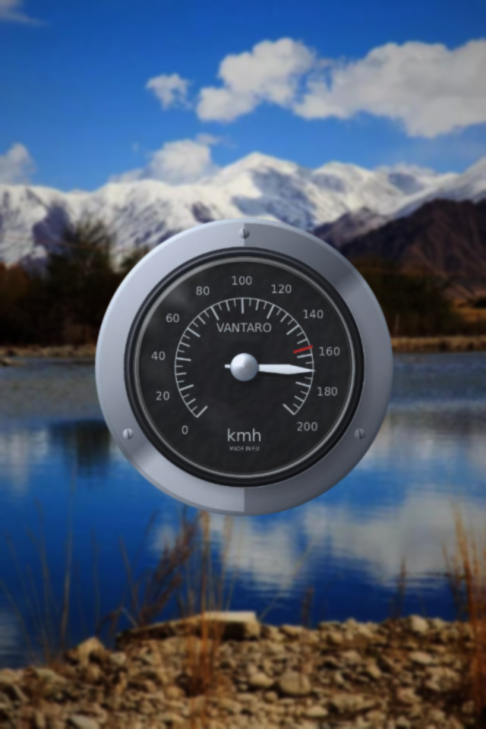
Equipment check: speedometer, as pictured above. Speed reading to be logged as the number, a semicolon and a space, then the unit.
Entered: 170; km/h
